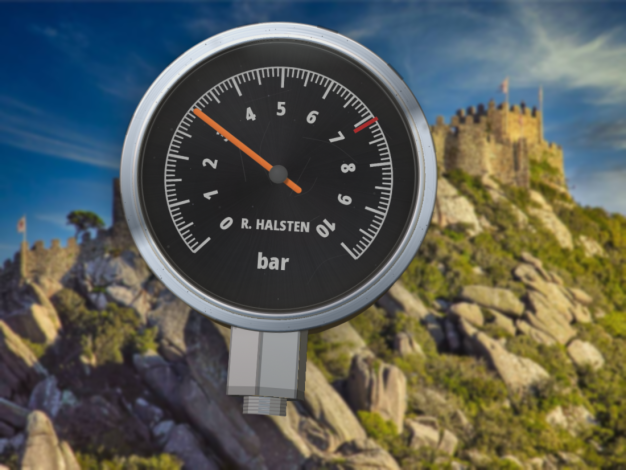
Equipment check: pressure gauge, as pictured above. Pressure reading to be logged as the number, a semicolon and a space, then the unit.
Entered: 3; bar
